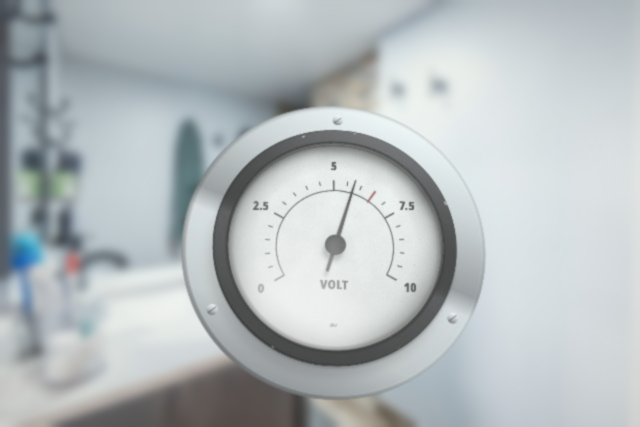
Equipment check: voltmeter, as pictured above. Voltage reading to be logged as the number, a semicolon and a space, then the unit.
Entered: 5.75; V
